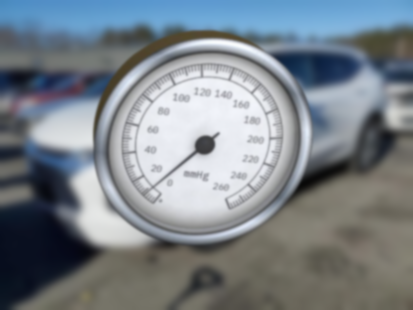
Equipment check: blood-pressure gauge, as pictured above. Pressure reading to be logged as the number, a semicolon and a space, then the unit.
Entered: 10; mmHg
